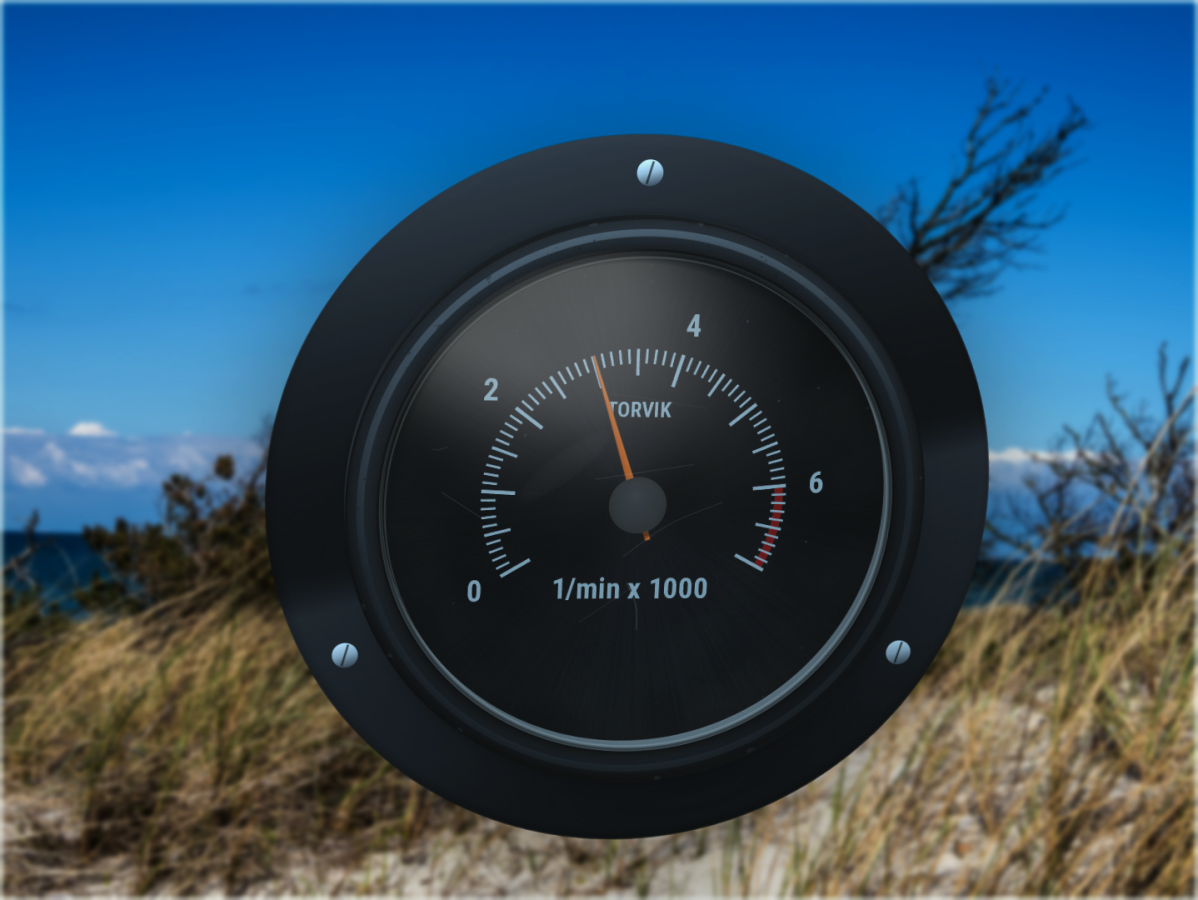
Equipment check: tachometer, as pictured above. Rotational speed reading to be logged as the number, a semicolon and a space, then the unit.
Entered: 3000; rpm
